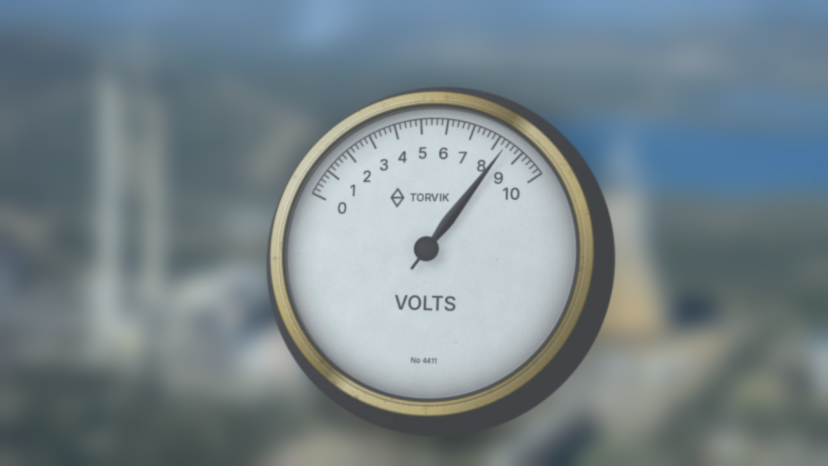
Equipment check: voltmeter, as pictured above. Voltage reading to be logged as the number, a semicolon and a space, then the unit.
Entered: 8.4; V
